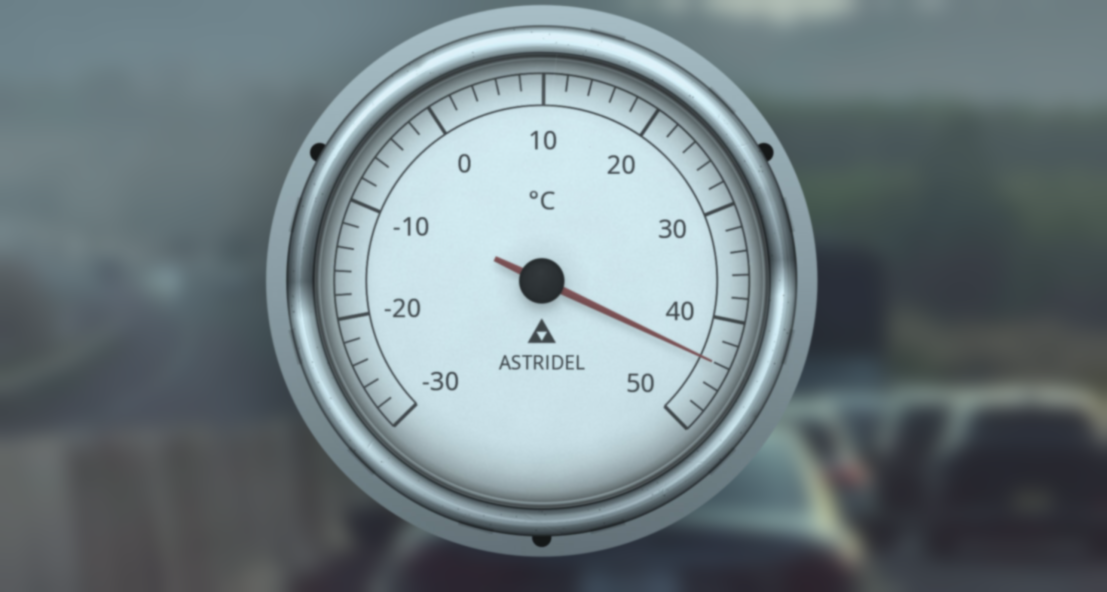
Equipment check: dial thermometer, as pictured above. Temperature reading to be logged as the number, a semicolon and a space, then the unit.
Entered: 44; °C
